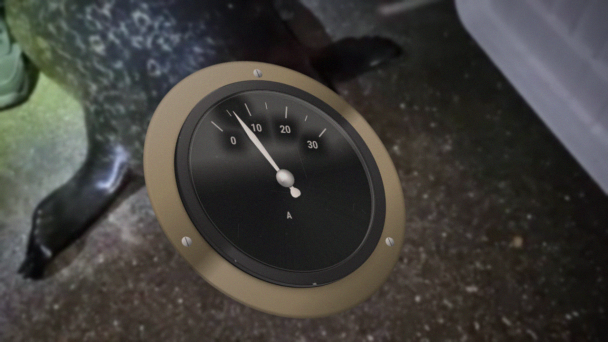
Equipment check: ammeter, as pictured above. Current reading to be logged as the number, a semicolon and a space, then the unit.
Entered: 5; A
